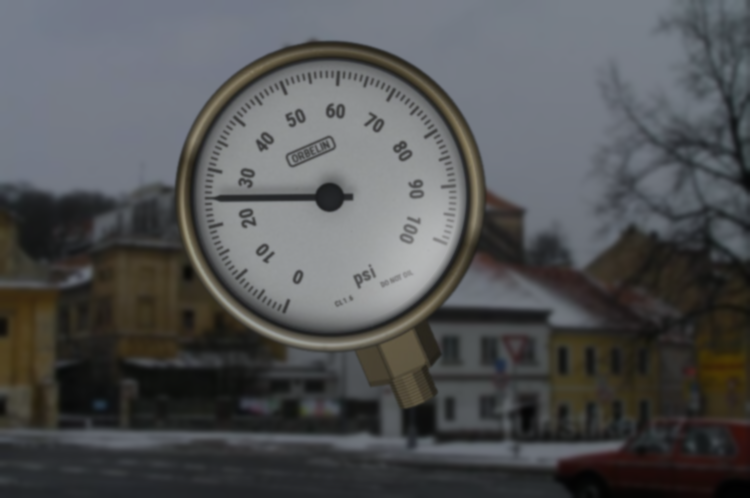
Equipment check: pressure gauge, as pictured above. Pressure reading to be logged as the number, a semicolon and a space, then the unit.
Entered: 25; psi
